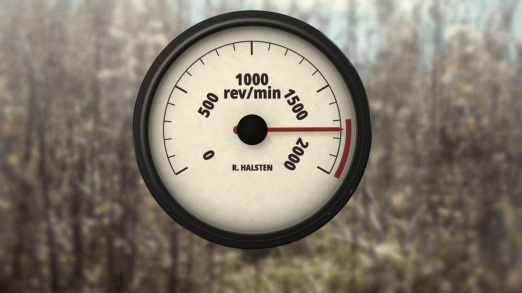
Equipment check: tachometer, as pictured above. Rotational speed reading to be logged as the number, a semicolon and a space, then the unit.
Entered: 1750; rpm
